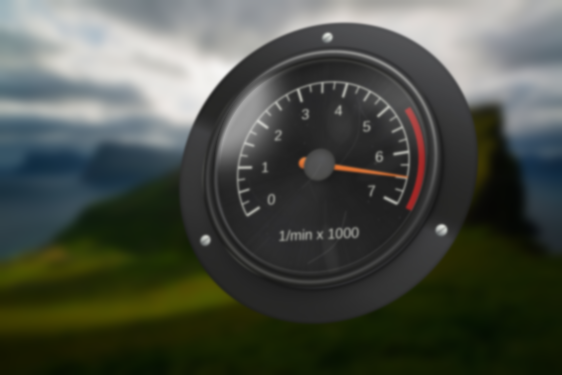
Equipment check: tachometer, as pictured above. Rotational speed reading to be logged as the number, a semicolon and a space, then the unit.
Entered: 6500; rpm
